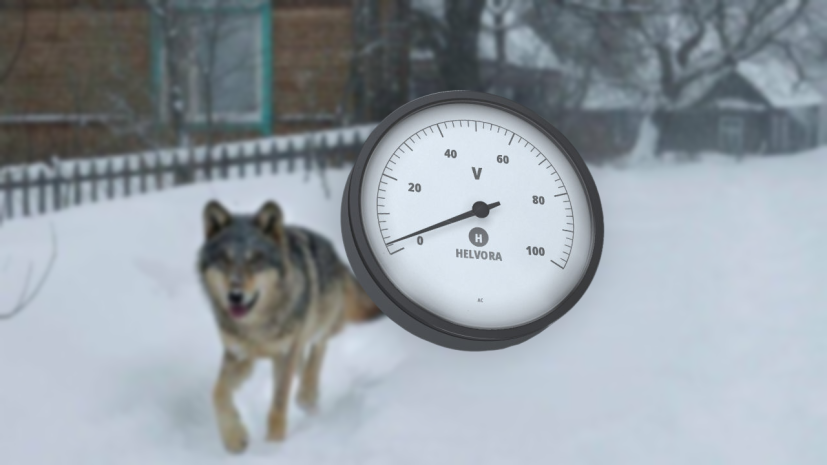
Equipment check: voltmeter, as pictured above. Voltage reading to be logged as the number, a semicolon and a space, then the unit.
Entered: 2; V
